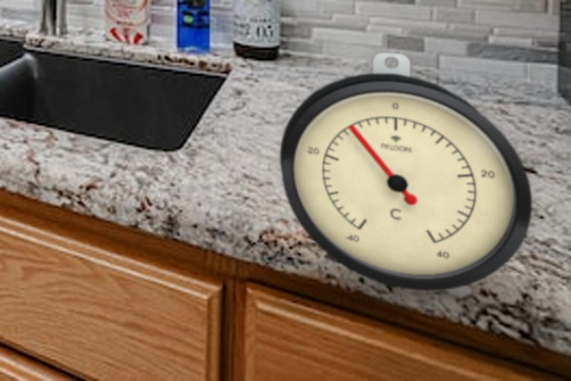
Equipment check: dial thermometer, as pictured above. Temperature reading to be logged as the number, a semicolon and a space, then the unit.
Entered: -10; °C
